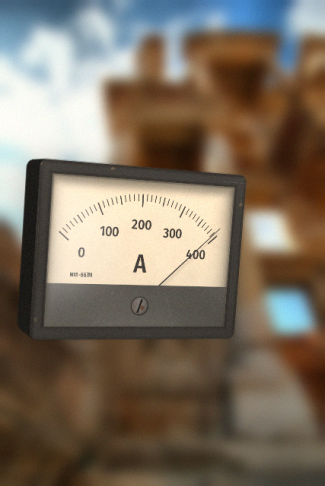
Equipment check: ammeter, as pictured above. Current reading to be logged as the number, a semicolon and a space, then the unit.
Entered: 390; A
